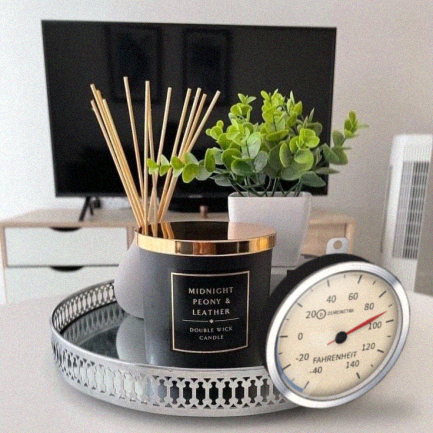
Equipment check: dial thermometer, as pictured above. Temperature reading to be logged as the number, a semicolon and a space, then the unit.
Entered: 90; °F
